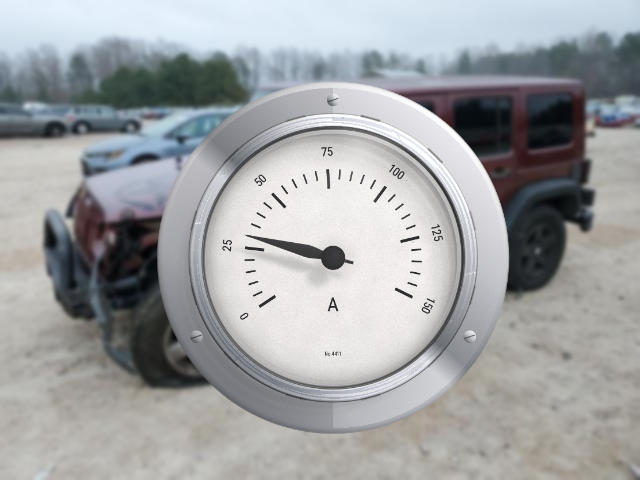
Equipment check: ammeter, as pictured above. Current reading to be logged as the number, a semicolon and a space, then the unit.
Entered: 30; A
